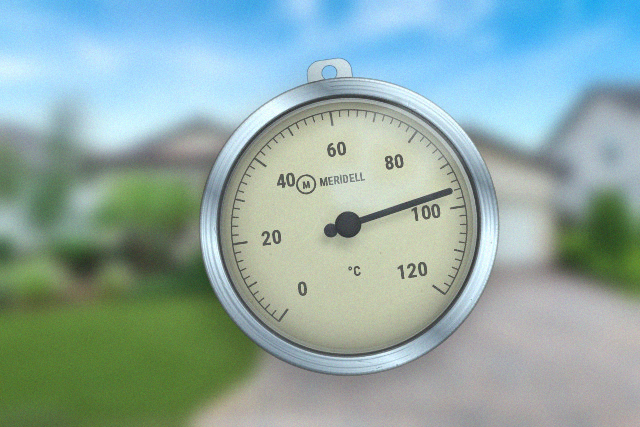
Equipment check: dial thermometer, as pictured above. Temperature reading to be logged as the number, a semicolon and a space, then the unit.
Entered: 96; °C
